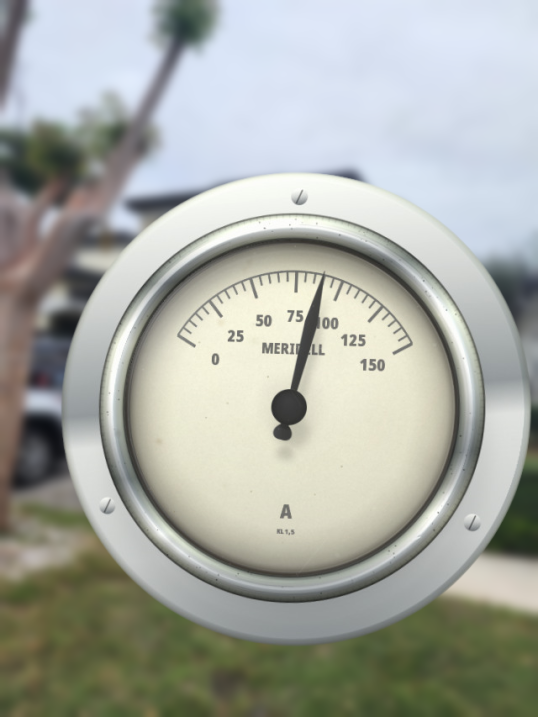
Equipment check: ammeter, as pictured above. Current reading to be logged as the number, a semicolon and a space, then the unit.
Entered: 90; A
